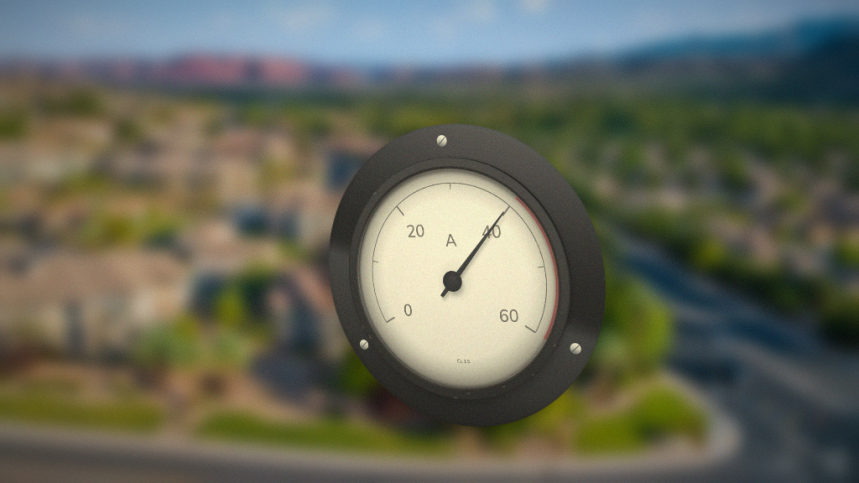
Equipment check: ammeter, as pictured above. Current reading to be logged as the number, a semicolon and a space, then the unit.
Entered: 40; A
